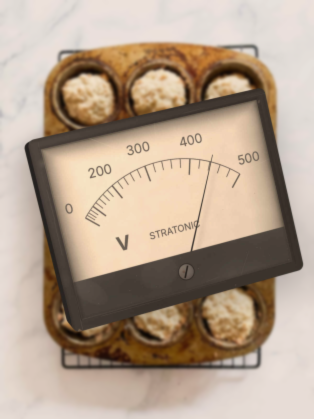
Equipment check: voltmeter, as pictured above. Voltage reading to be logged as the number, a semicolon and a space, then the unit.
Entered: 440; V
